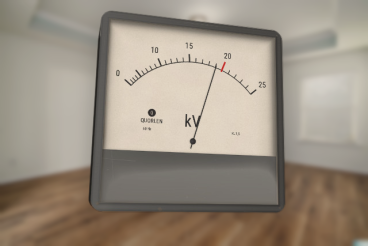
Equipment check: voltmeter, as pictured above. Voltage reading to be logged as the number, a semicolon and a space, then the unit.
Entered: 19; kV
